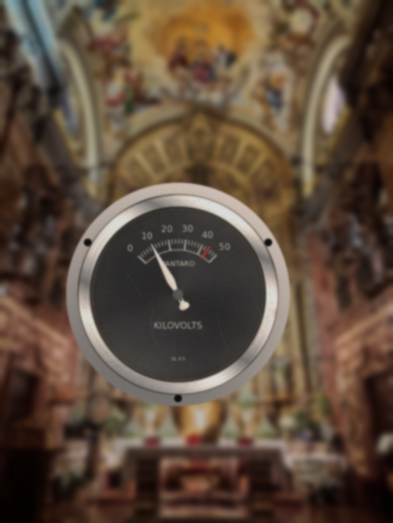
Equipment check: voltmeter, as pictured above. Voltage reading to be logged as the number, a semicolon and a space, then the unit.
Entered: 10; kV
